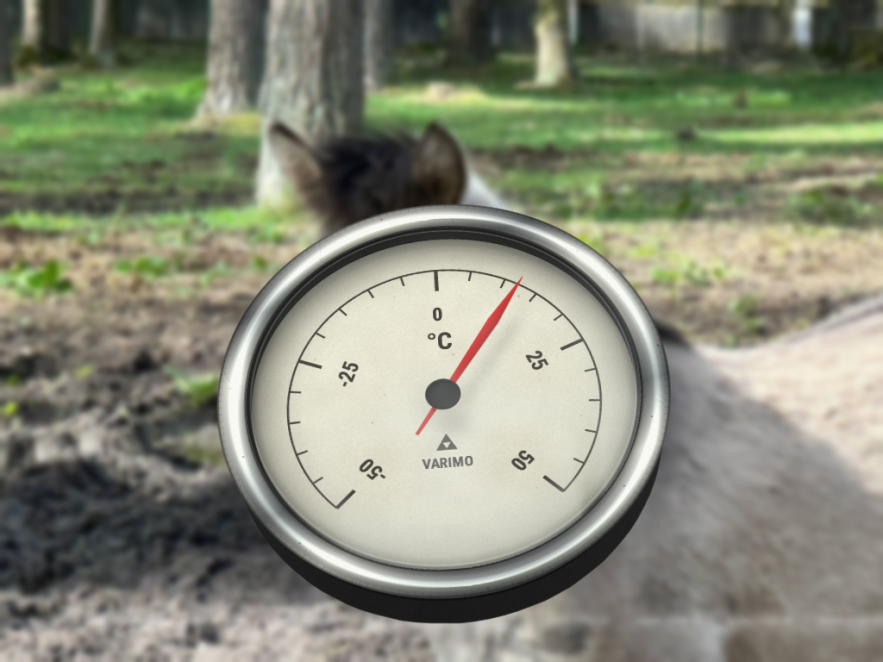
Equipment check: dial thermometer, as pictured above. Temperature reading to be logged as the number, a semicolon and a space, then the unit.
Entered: 12.5; °C
